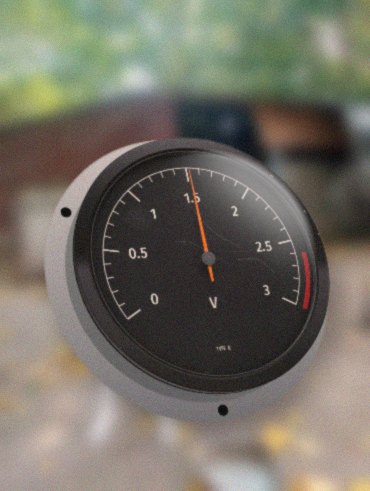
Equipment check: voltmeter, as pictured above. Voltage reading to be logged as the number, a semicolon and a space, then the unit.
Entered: 1.5; V
